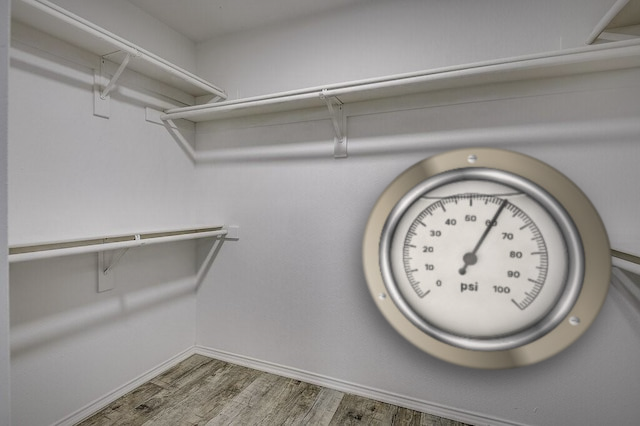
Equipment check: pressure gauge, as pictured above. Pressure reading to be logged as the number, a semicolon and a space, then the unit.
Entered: 60; psi
